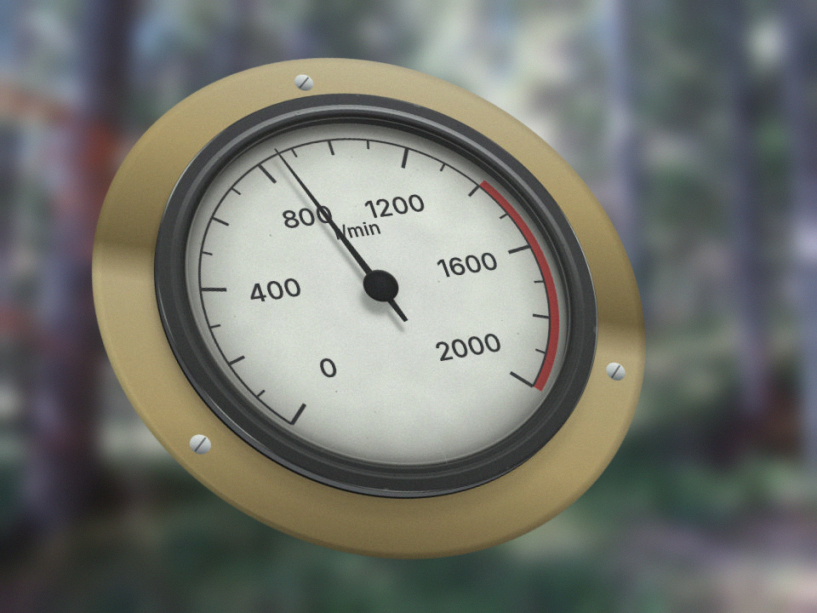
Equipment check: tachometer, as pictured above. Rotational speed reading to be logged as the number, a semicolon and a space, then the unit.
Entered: 850; rpm
